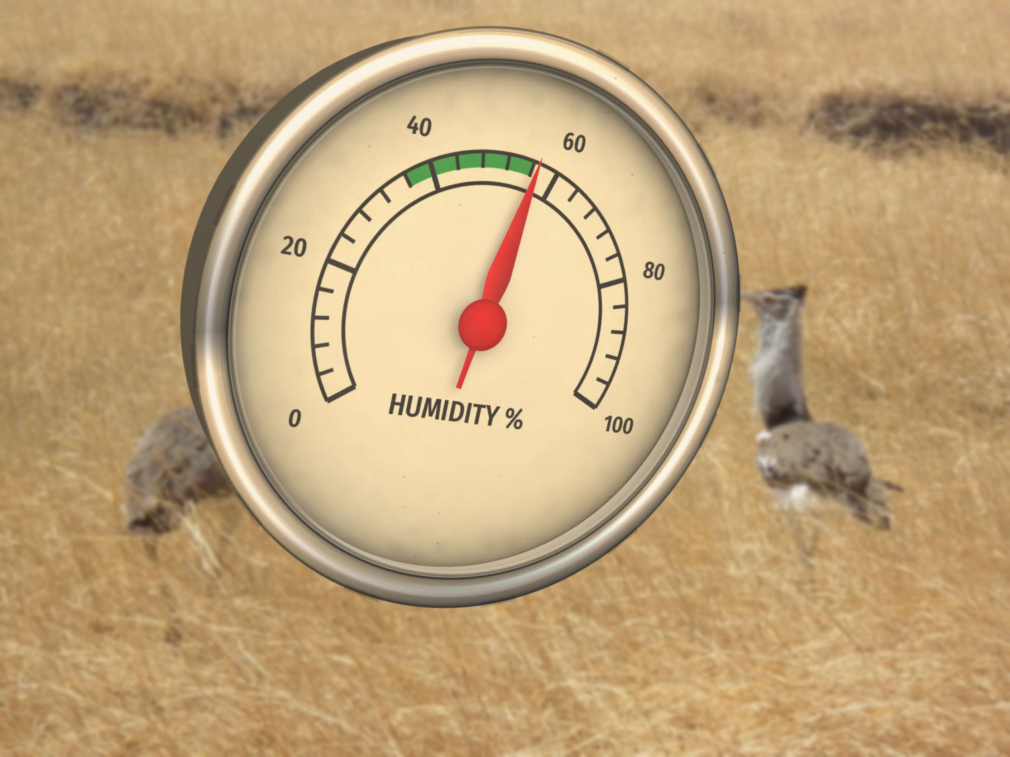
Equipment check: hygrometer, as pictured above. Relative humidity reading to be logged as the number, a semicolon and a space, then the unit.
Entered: 56; %
